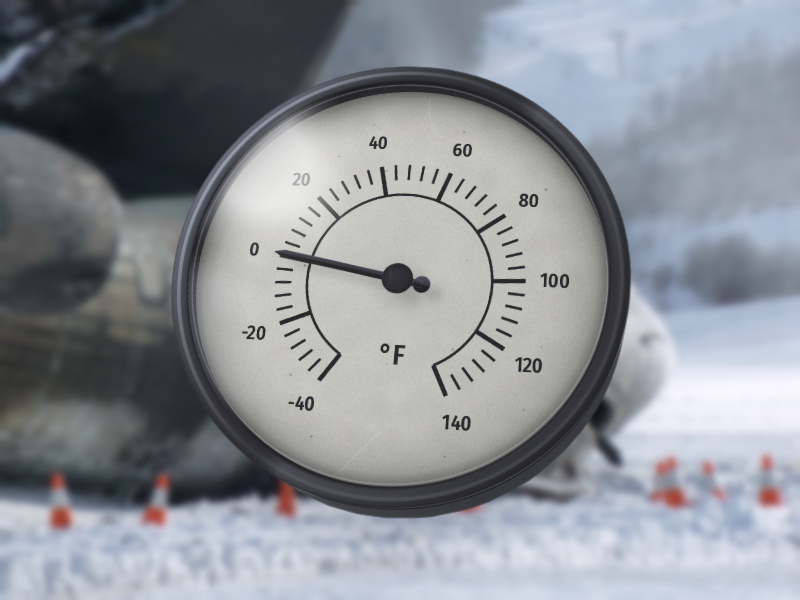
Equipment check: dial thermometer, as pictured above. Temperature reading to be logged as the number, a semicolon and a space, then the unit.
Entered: 0; °F
